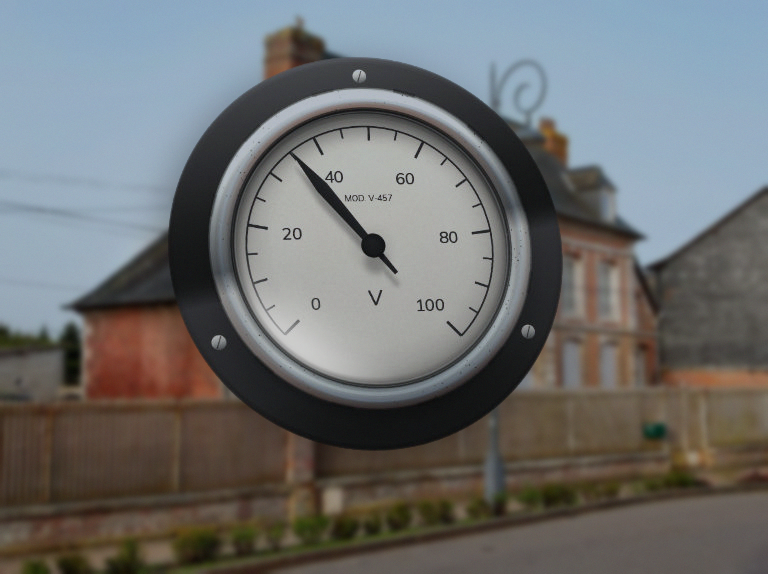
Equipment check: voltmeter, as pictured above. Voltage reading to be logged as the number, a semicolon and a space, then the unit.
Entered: 35; V
